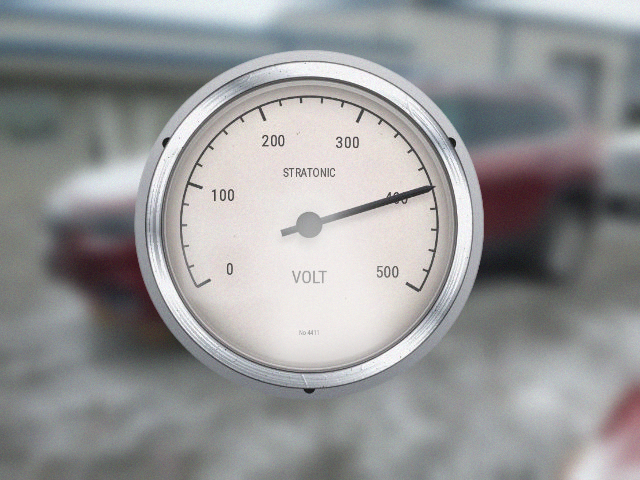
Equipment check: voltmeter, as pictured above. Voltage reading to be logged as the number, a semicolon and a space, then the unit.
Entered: 400; V
